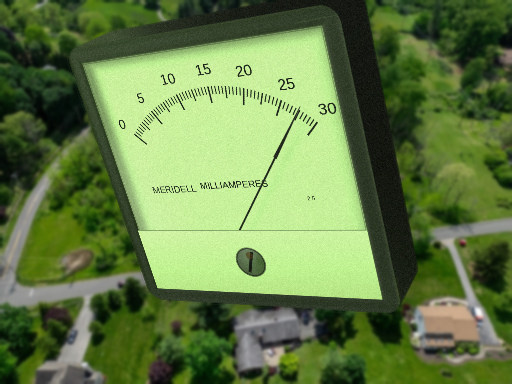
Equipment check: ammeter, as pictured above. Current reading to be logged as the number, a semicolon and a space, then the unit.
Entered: 27.5; mA
